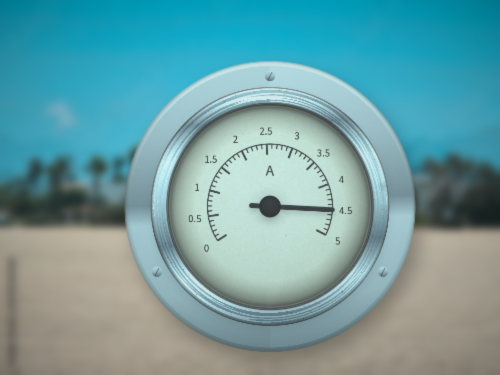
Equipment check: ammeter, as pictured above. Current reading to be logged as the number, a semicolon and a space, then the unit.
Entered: 4.5; A
